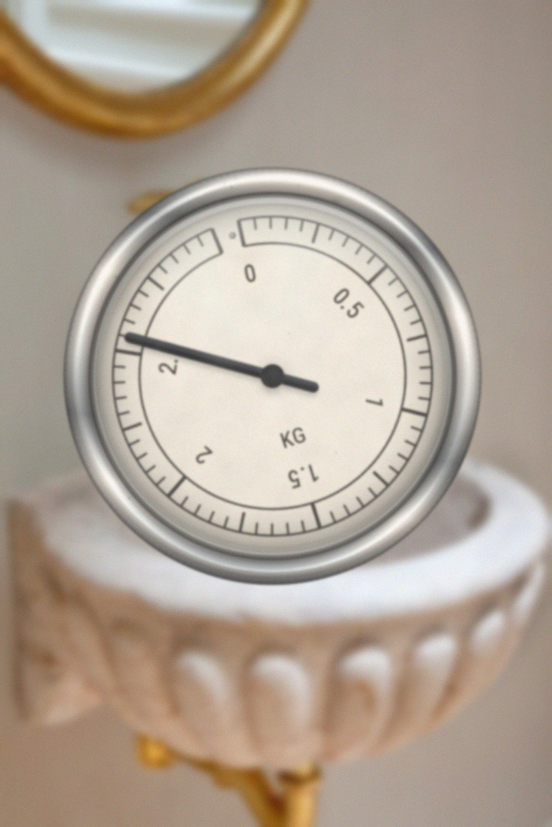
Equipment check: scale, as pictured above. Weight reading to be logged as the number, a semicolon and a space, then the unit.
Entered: 2.55; kg
